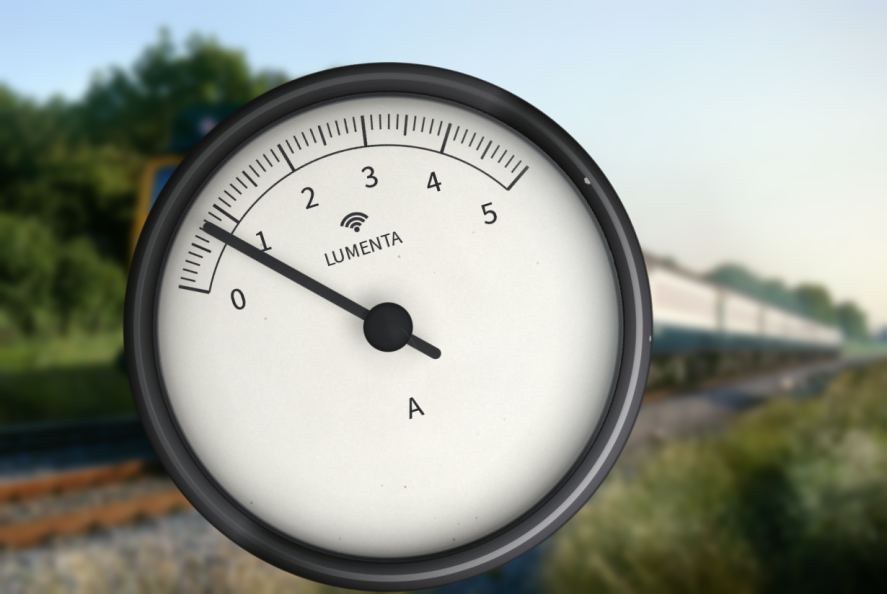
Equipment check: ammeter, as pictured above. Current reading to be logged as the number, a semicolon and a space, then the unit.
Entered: 0.75; A
